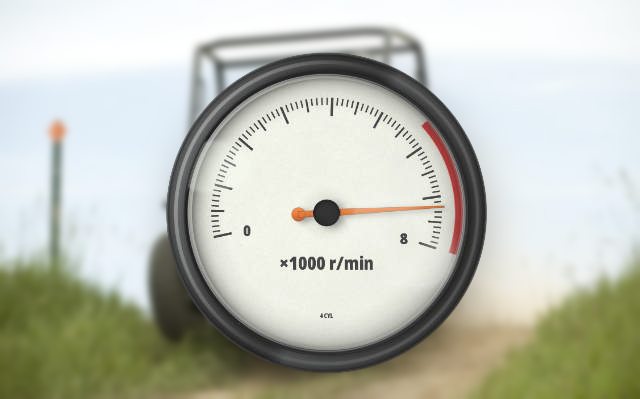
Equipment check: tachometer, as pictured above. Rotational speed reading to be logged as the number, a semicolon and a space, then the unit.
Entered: 7200; rpm
